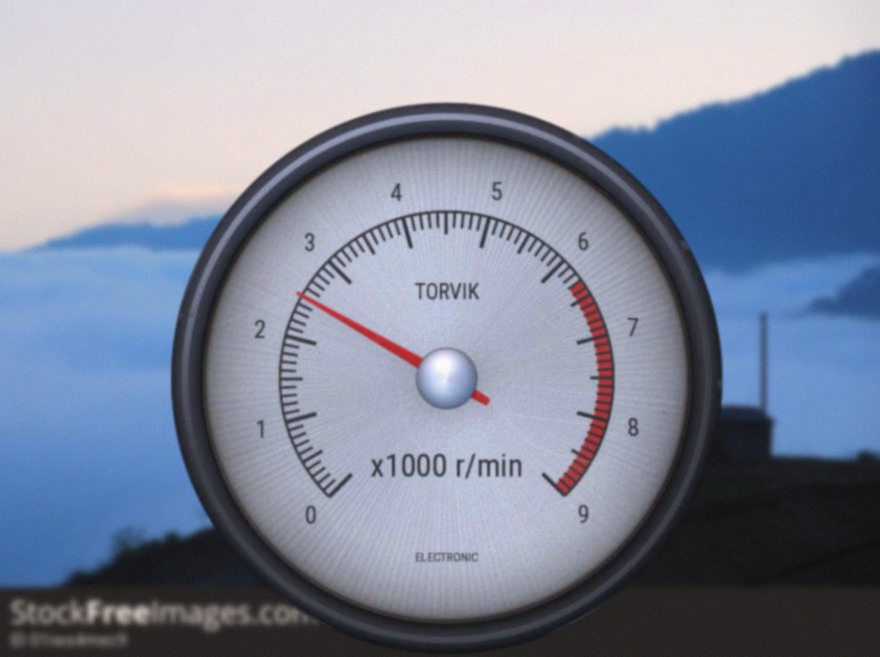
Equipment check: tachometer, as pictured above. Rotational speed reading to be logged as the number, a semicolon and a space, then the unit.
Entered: 2500; rpm
